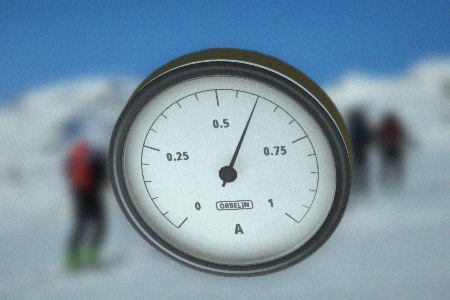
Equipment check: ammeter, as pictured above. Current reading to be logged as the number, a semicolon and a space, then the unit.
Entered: 0.6; A
